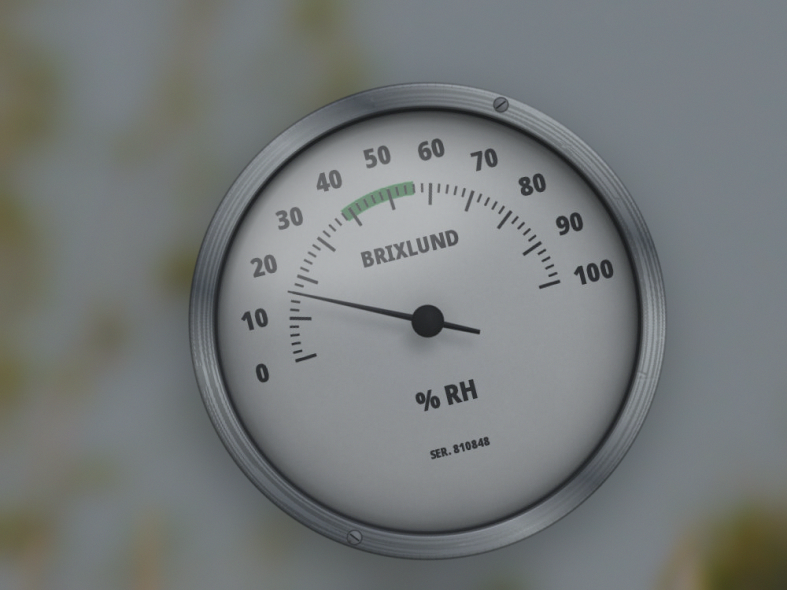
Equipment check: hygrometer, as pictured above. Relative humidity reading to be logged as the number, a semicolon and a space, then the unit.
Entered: 16; %
